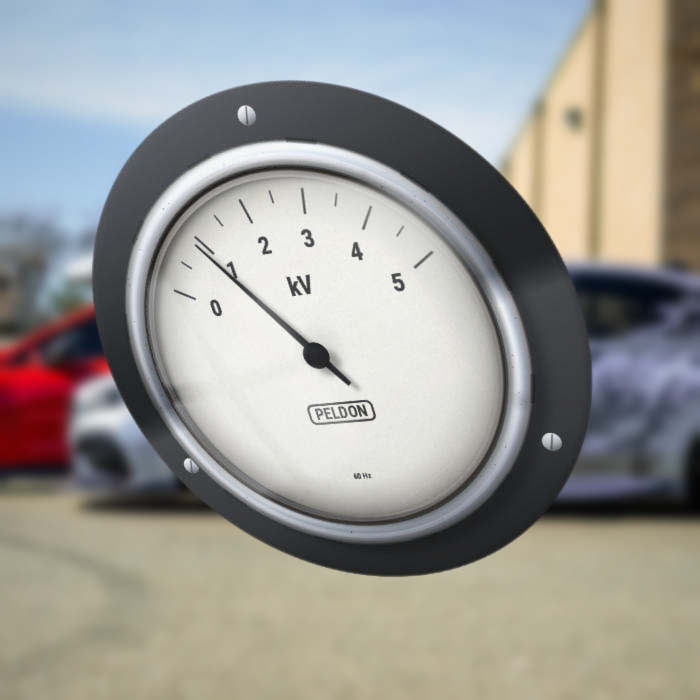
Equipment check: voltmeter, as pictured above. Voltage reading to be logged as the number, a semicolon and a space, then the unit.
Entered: 1; kV
